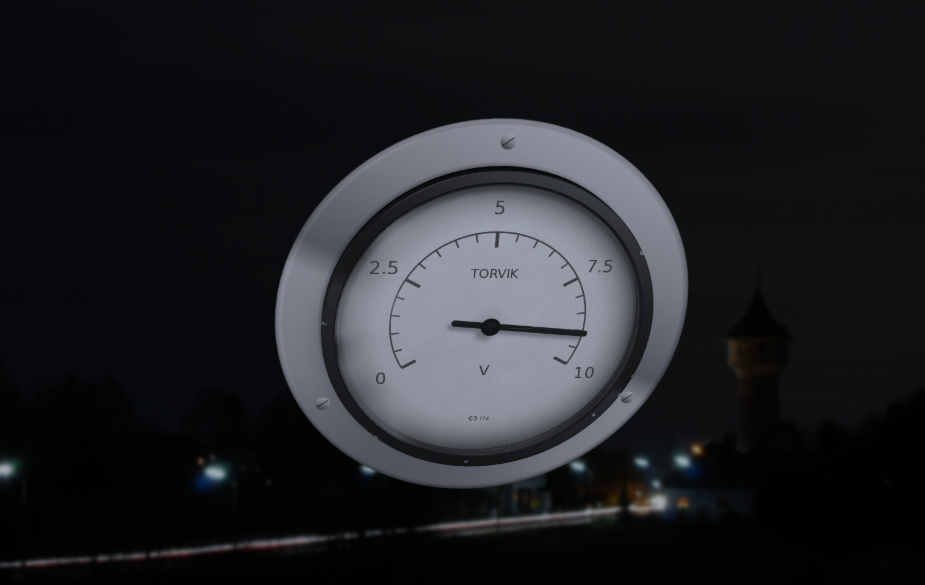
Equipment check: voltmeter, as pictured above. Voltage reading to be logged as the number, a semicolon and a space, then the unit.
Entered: 9; V
